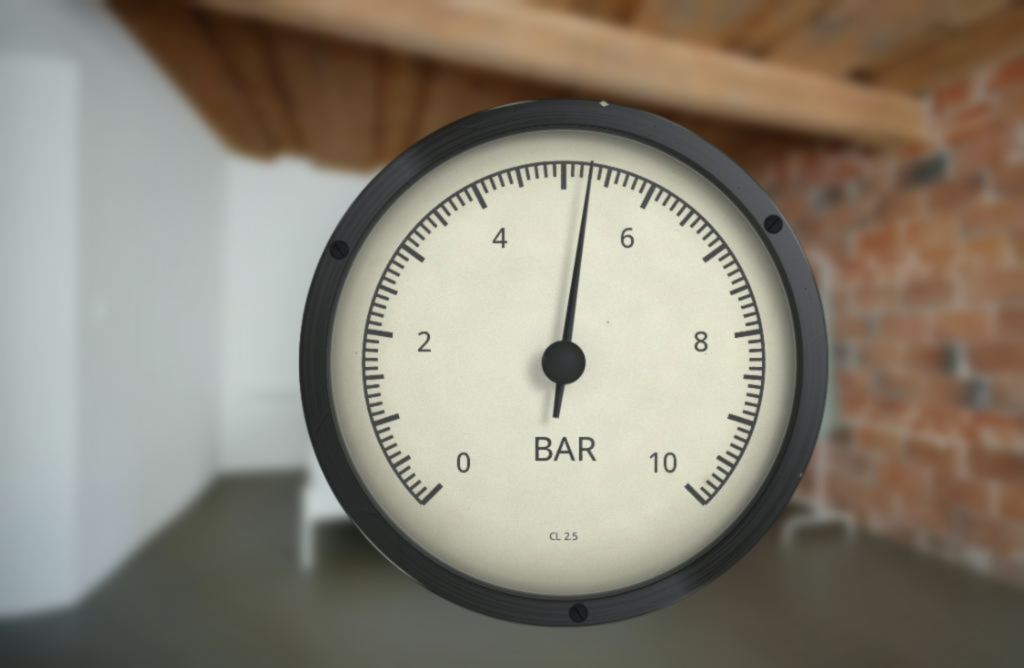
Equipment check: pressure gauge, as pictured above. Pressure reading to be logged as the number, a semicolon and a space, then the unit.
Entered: 5.3; bar
